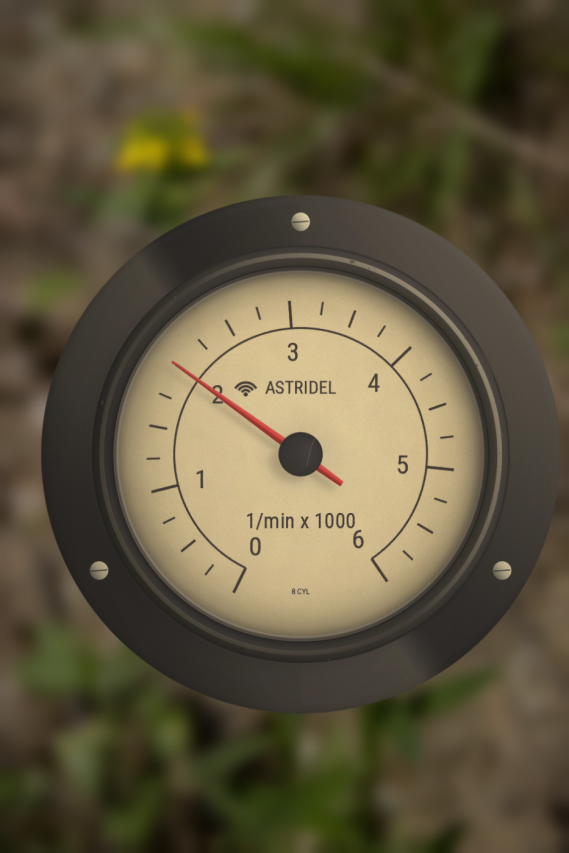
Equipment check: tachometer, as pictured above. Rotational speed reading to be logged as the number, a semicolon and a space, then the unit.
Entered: 2000; rpm
